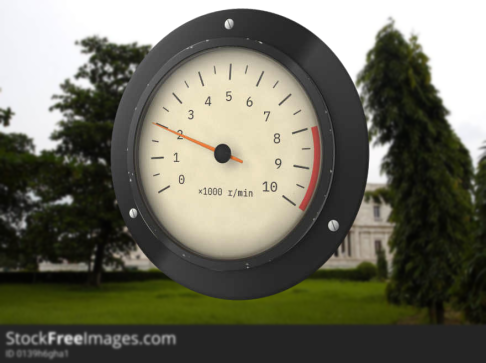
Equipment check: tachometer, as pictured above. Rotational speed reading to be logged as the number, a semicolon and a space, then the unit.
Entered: 2000; rpm
